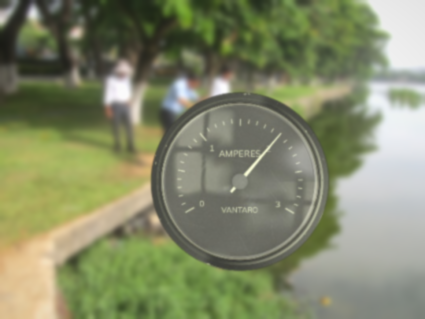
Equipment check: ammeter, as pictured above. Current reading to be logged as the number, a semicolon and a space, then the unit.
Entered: 2; A
